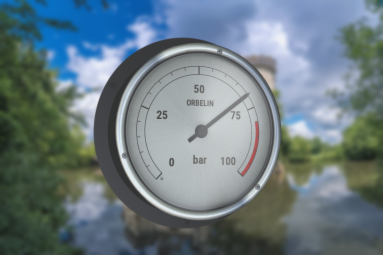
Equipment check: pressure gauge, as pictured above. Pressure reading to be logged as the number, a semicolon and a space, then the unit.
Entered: 70; bar
